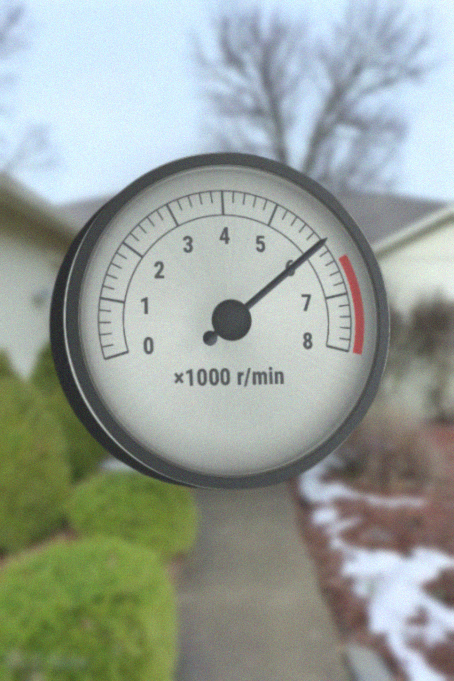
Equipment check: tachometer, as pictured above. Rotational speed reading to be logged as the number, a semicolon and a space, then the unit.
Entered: 6000; rpm
